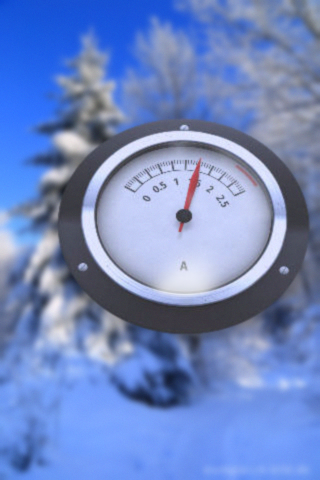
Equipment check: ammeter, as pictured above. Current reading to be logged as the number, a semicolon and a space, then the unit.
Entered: 1.5; A
